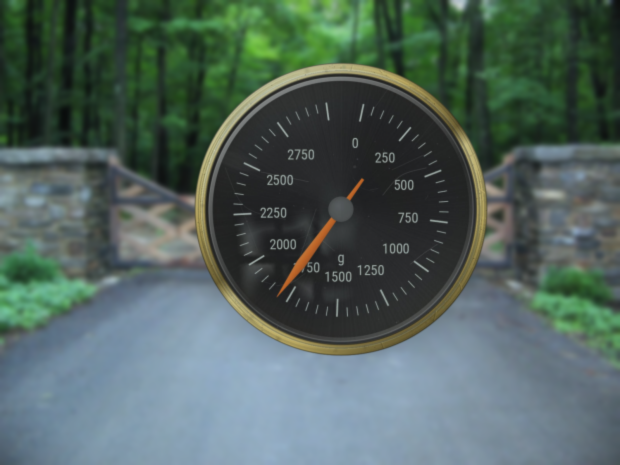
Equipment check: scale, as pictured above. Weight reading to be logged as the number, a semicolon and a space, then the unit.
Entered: 1800; g
